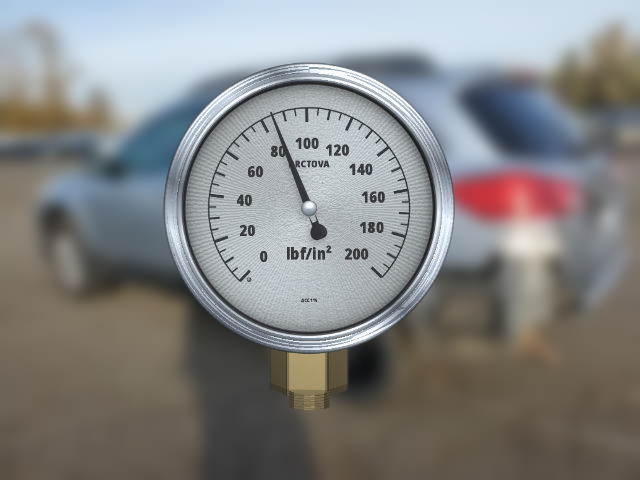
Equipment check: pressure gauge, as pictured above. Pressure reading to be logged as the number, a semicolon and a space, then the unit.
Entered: 85; psi
